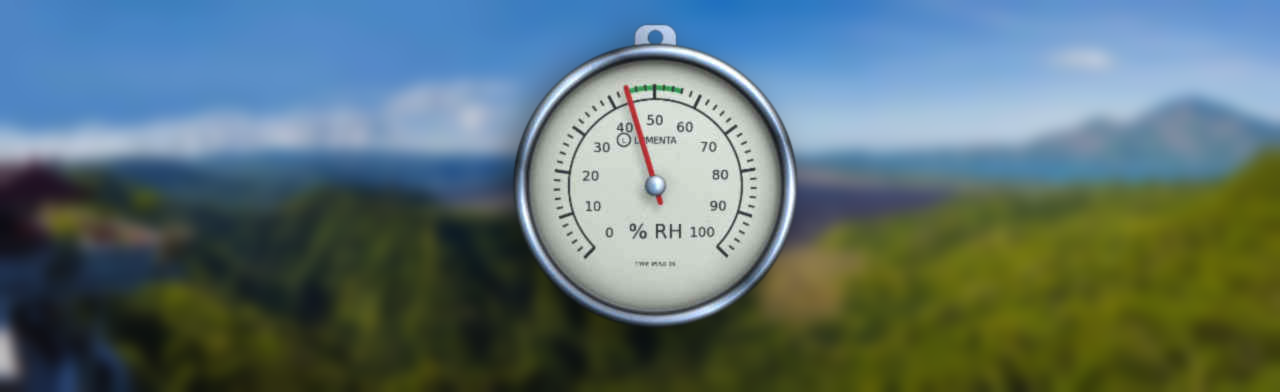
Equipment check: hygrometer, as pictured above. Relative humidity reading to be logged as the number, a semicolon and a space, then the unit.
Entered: 44; %
